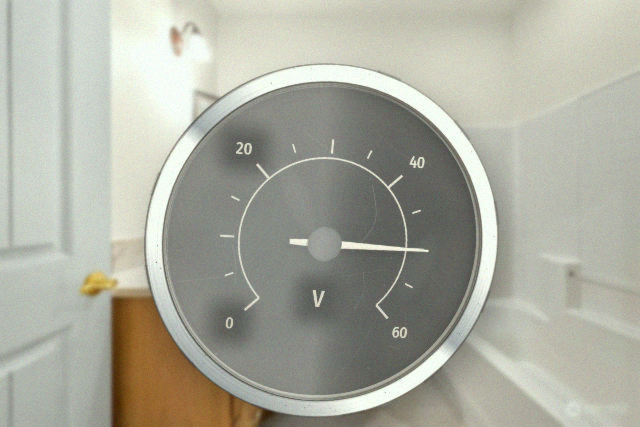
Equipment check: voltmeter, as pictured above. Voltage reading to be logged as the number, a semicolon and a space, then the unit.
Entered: 50; V
